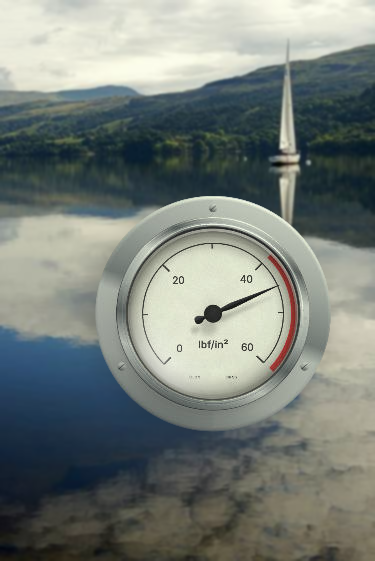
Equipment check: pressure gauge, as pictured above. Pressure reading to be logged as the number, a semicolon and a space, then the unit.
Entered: 45; psi
